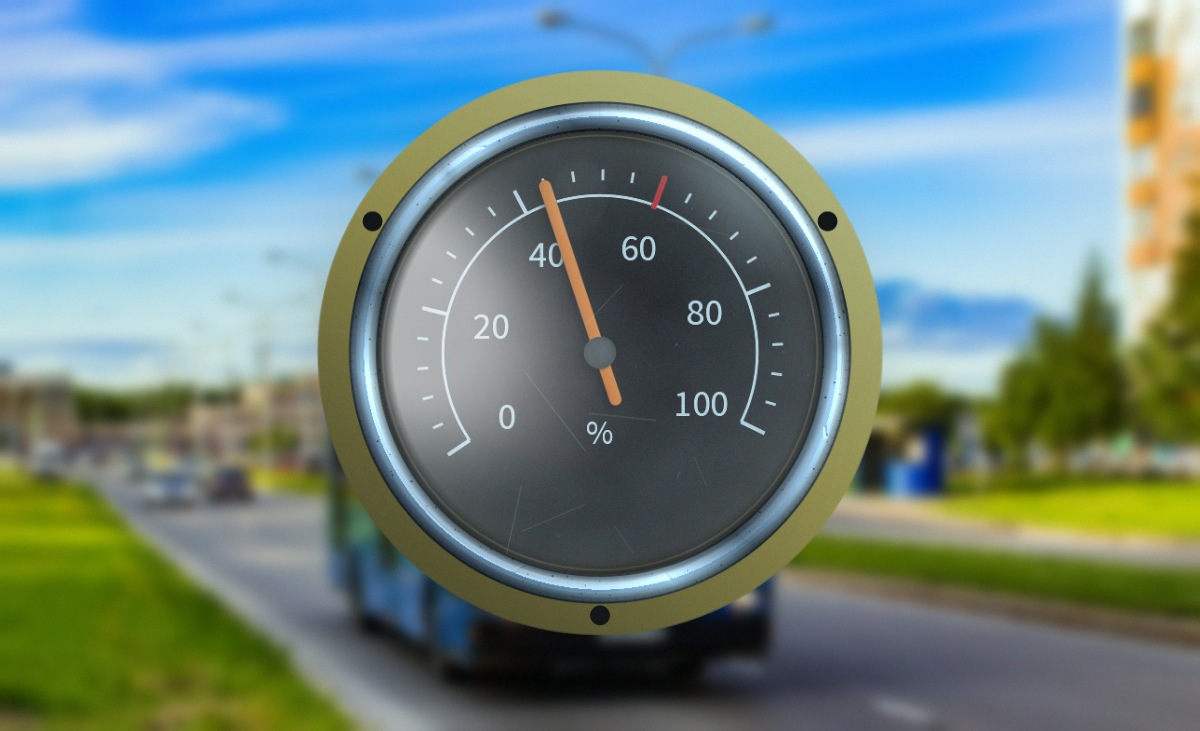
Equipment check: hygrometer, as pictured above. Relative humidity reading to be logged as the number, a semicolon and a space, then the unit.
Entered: 44; %
